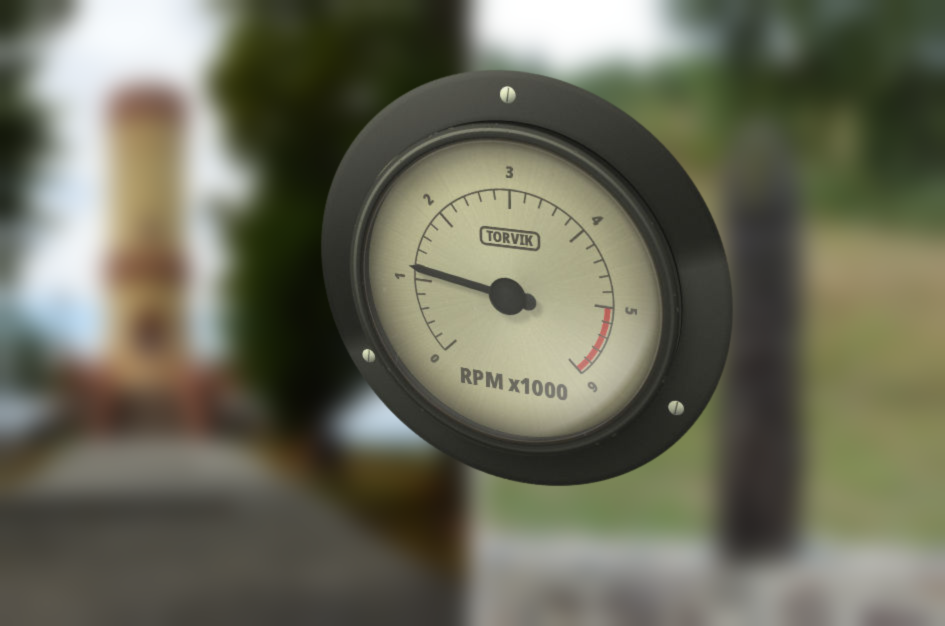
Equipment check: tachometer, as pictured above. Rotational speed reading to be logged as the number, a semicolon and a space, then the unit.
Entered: 1200; rpm
